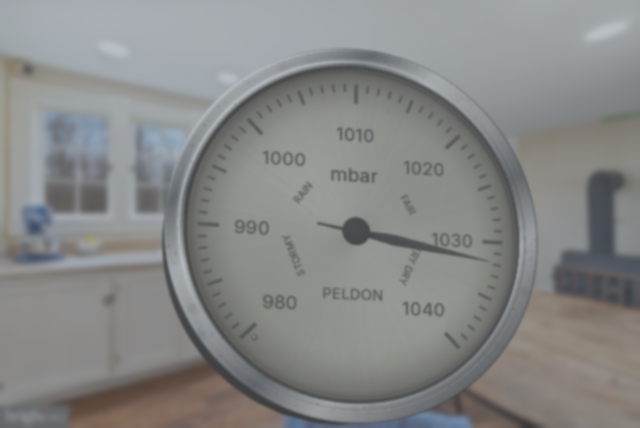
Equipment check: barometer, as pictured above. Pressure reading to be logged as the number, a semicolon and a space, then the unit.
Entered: 1032; mbar
